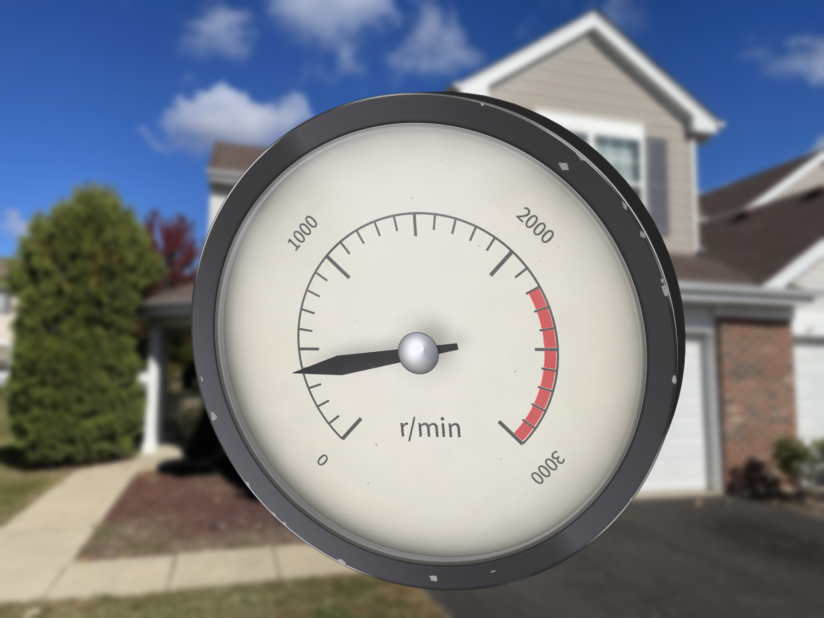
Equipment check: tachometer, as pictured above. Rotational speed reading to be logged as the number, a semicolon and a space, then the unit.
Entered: 400; rpm
